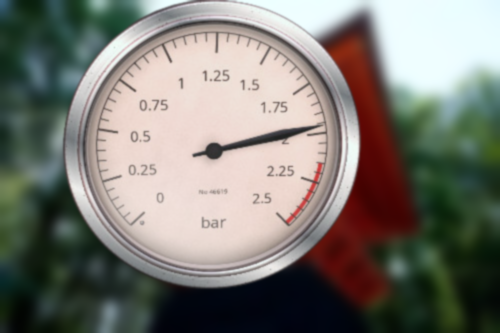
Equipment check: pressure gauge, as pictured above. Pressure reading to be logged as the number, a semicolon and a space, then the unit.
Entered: 1.95; bar
